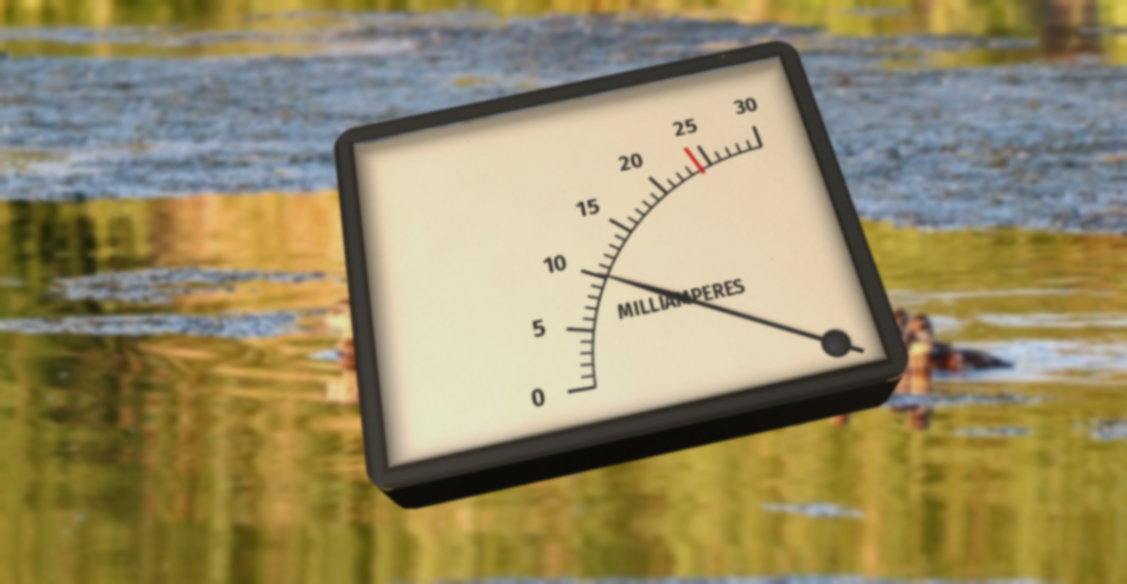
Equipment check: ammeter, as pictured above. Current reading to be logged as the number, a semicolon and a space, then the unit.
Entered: 10; mA
